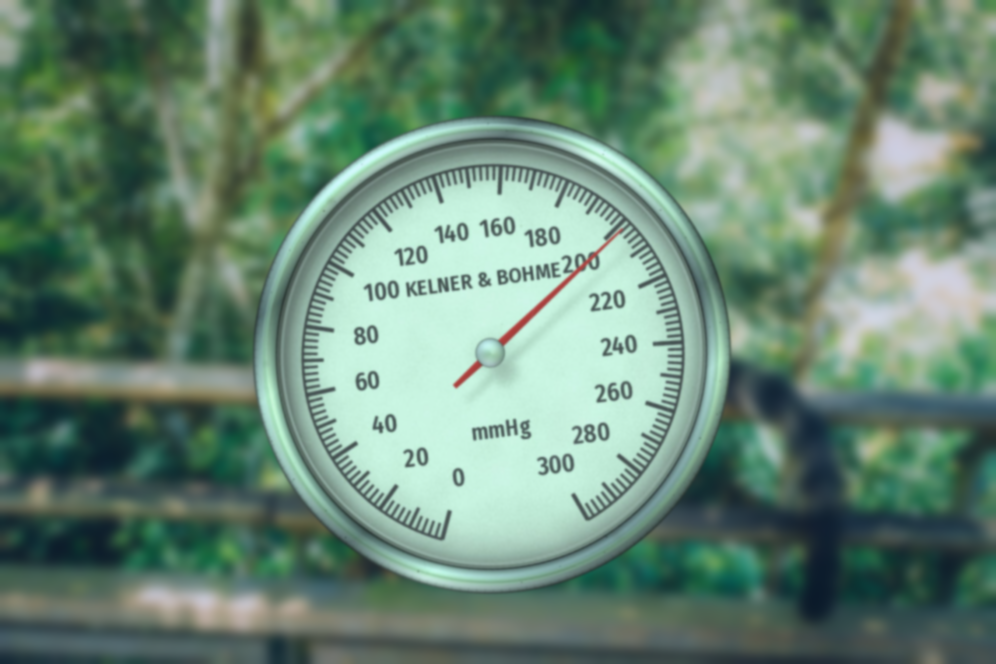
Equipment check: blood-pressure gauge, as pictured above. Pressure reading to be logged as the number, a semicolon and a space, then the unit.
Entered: 202; mmHg
